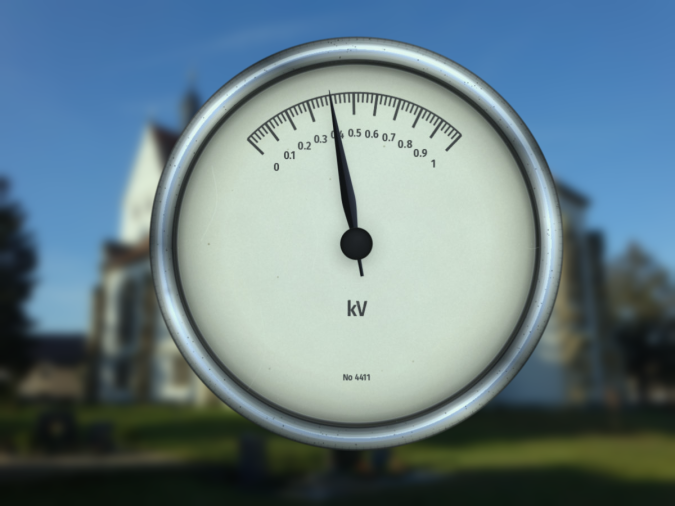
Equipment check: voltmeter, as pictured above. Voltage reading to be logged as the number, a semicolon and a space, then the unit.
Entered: 0.4; kV
